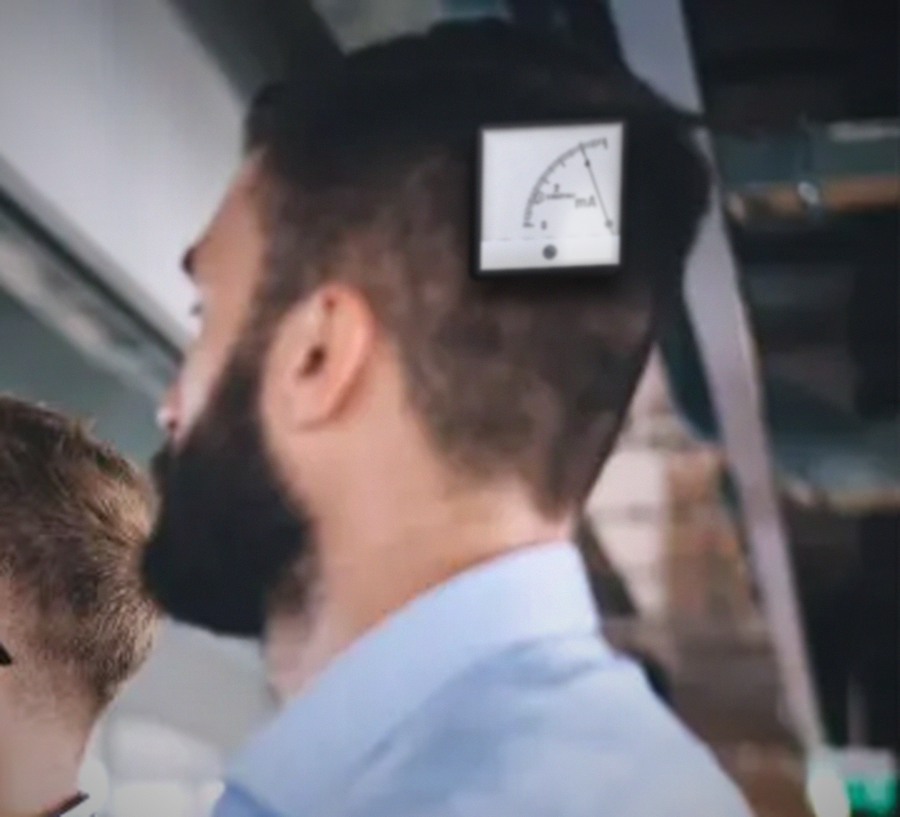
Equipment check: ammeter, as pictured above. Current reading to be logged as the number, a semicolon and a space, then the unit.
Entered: 4; mA
